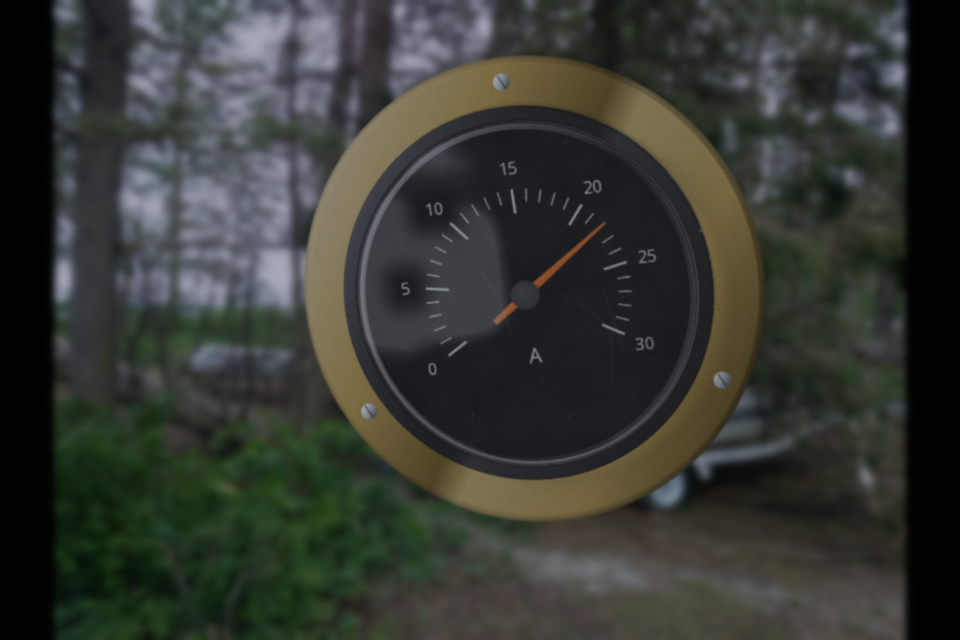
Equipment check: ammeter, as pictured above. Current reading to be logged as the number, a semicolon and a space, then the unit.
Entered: 22; A
